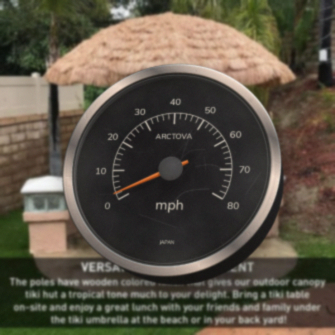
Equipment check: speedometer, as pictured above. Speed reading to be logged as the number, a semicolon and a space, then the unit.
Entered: 2; mph
